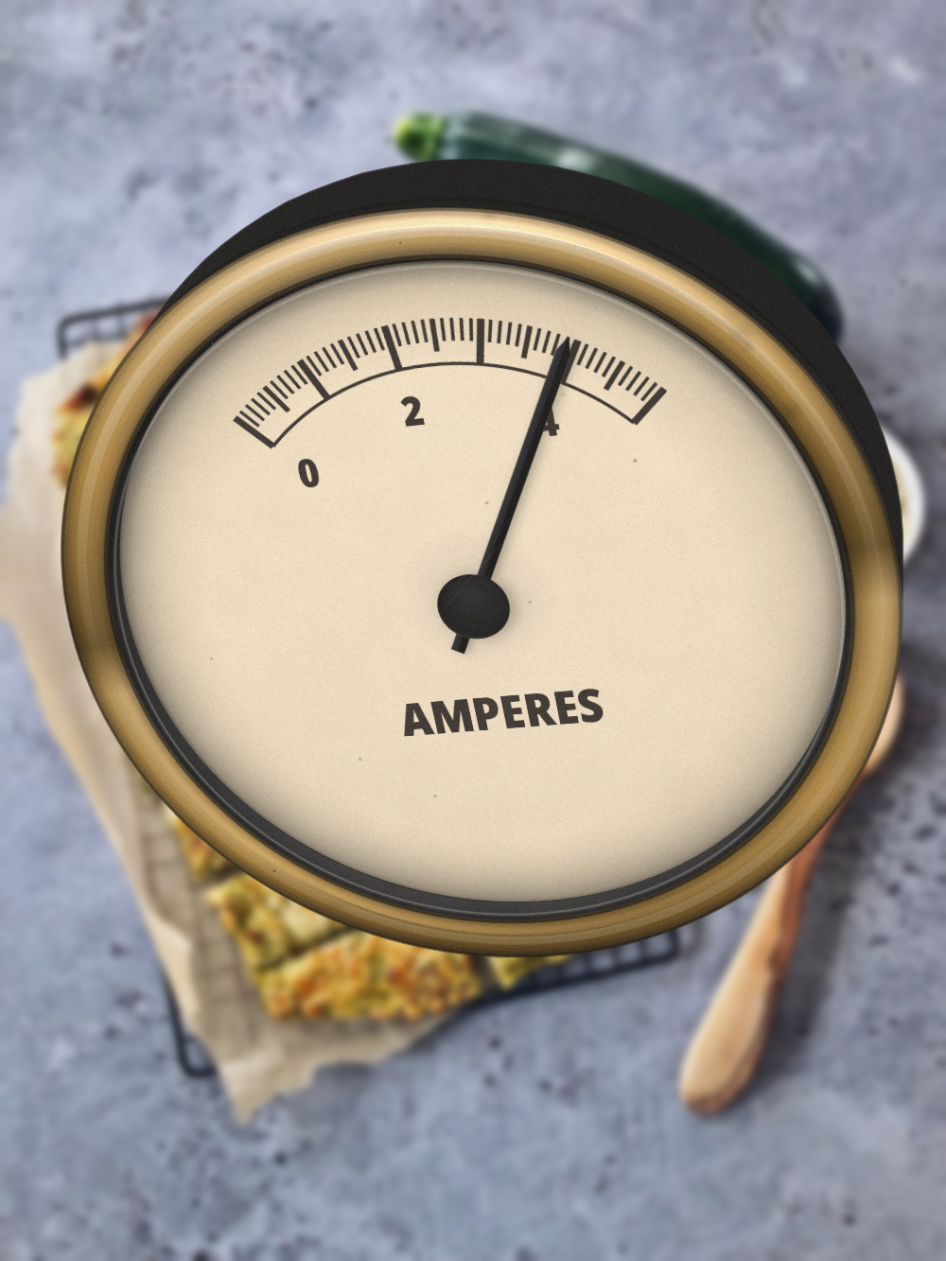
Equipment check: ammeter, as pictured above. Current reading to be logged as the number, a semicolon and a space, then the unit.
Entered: 3.9; A
